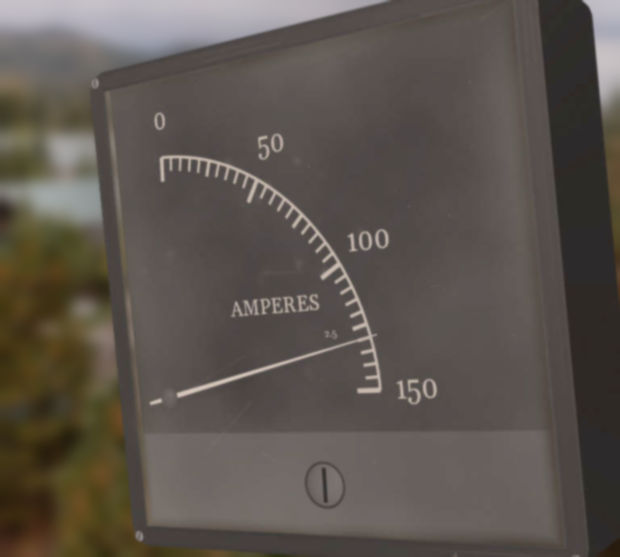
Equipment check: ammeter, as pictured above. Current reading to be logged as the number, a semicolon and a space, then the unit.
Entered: 130; A
